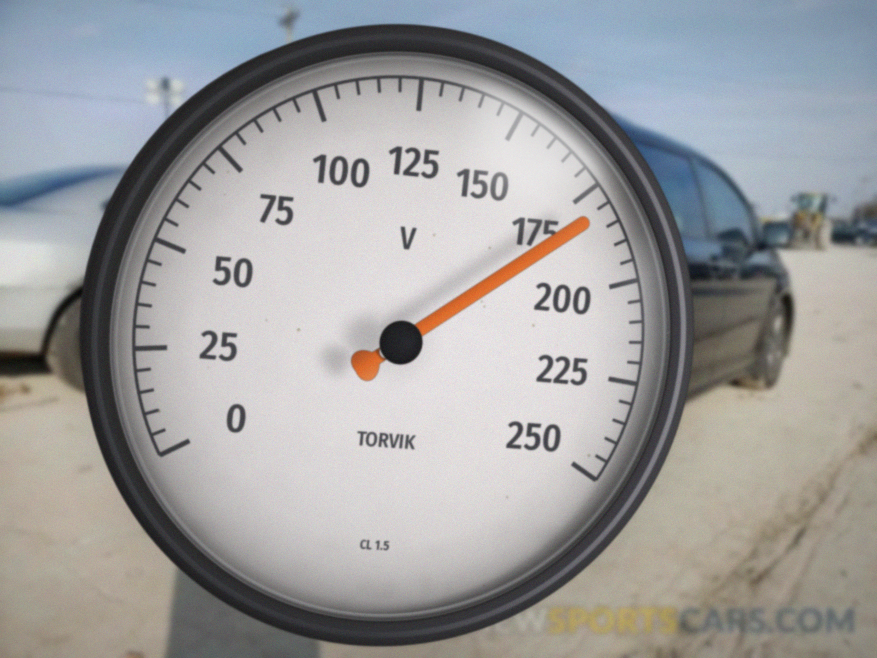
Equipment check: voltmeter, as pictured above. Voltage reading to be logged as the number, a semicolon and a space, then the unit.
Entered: 180; V
